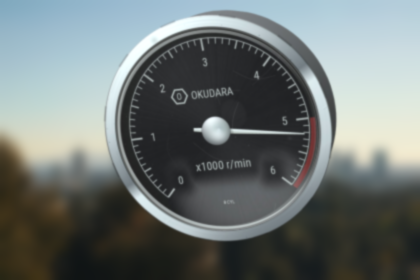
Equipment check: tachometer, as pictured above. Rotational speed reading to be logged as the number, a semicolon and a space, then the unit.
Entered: 5200; rpm
